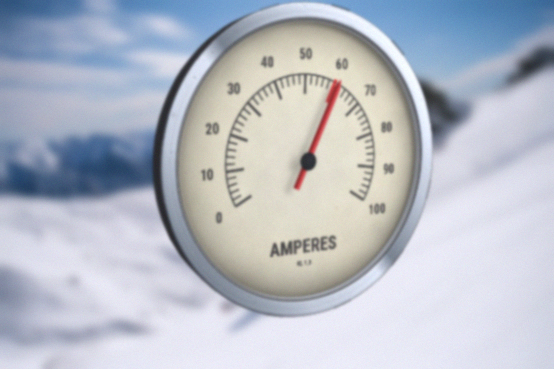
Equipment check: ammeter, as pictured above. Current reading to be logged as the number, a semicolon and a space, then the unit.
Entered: 60; A
